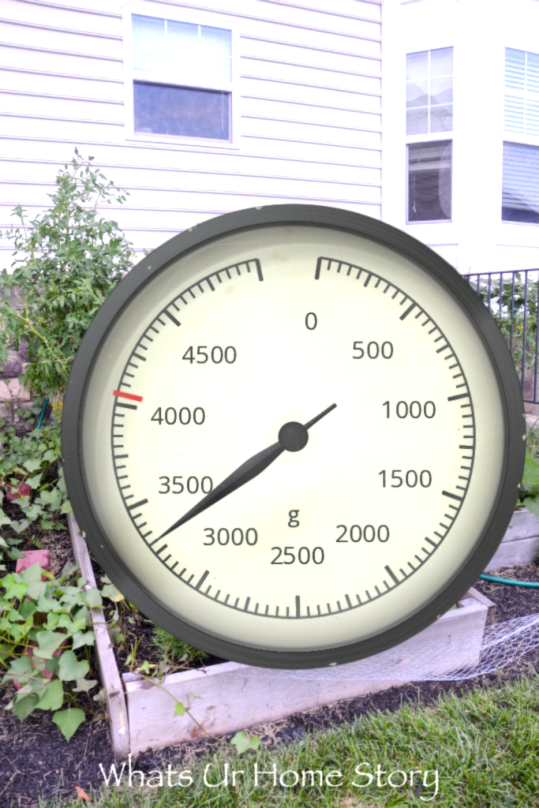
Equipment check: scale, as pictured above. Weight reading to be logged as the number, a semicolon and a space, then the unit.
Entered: 3300; g
